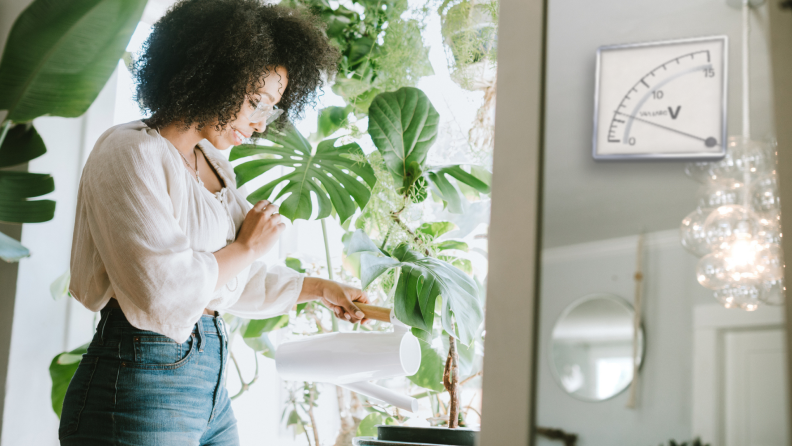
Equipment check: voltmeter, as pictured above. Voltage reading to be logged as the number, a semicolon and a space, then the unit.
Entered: 6; V
